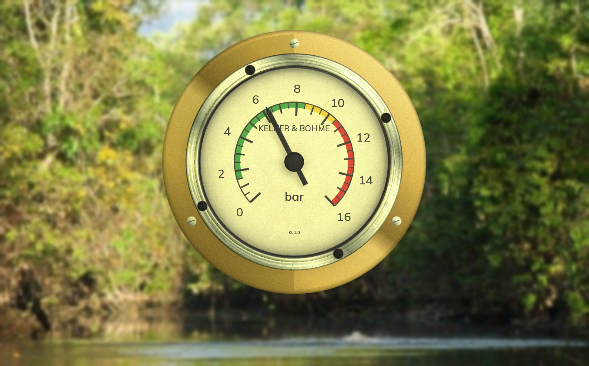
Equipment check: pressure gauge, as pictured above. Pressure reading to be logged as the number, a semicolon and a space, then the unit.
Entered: 6.25; bar
